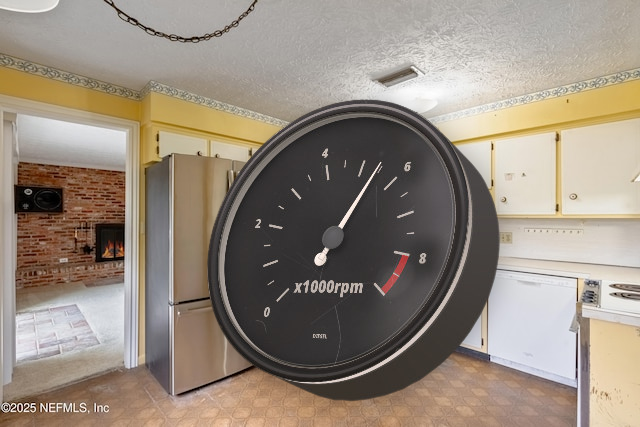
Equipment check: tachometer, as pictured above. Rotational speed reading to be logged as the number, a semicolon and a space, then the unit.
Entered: 5500; rpm
